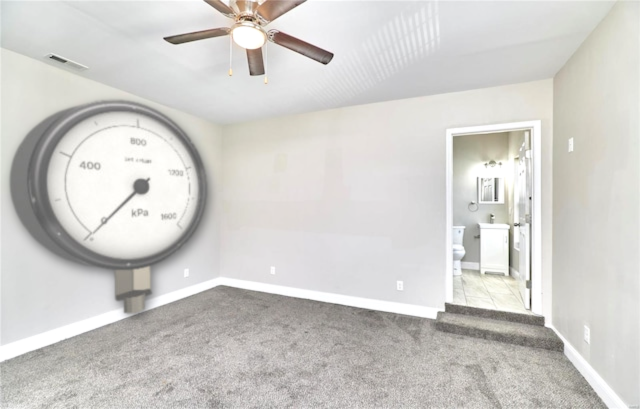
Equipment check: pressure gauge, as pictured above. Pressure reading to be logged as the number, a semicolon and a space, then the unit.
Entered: 0; kPa
